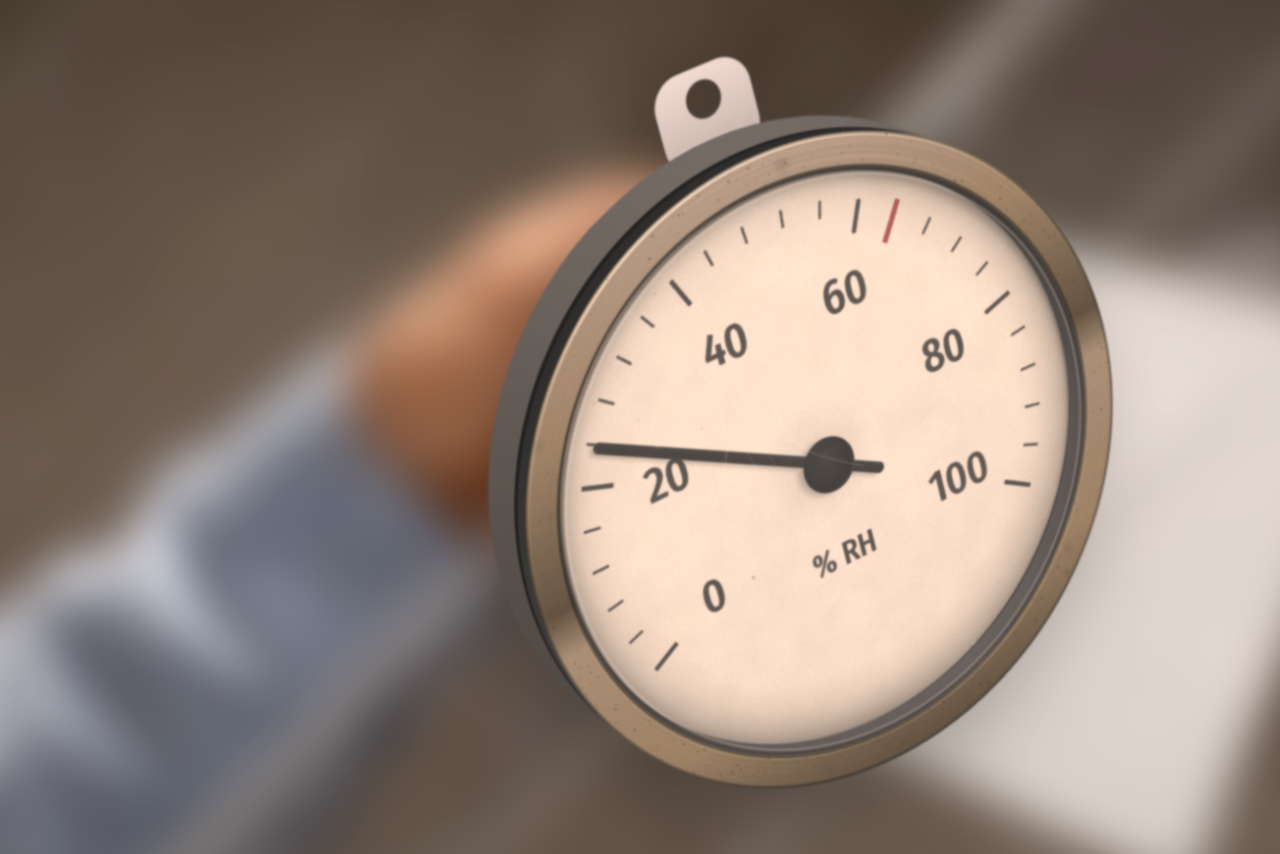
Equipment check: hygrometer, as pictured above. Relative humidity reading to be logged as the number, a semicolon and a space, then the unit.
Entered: 24; %
